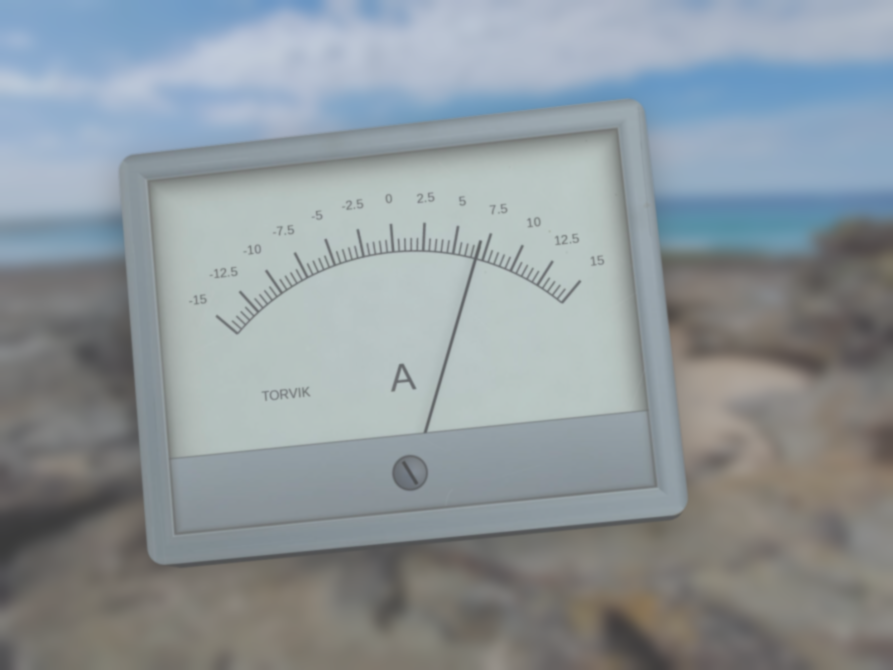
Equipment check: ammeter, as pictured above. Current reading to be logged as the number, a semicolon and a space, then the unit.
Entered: 7; A
